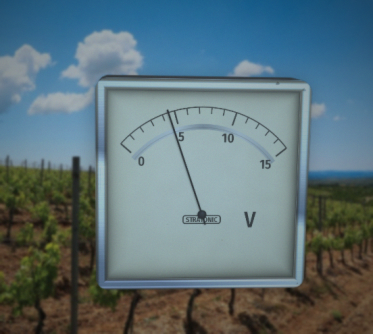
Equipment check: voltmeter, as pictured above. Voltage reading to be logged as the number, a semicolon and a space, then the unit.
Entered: 4.5; V
